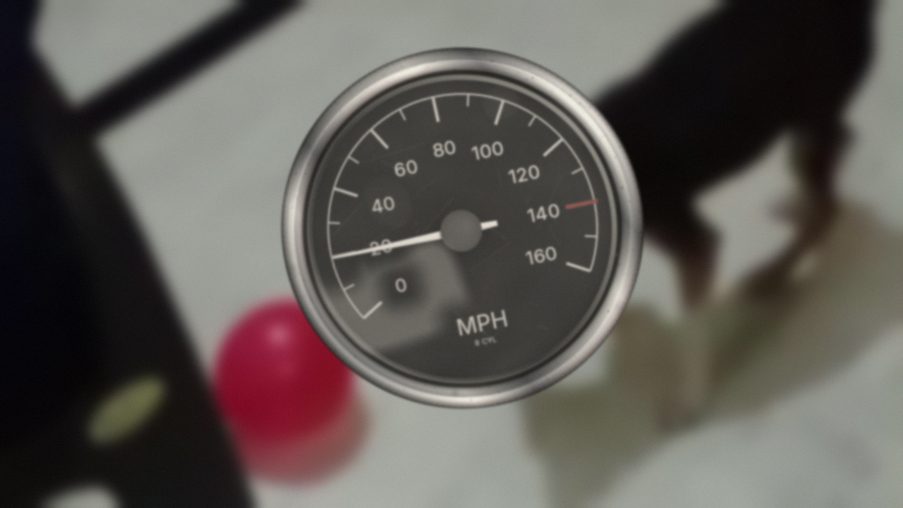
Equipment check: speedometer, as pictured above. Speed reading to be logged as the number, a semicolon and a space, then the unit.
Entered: 20; mph
